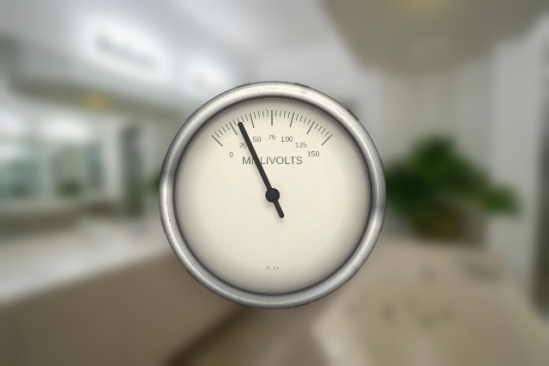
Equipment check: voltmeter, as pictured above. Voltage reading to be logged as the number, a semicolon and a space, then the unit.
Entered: 35; mV
